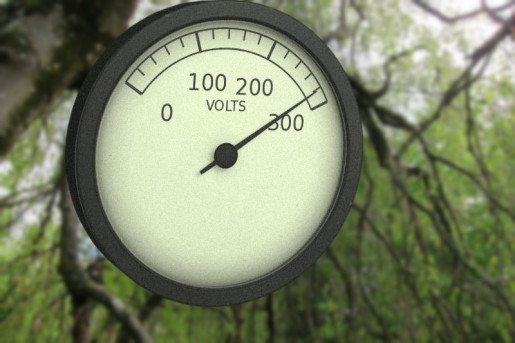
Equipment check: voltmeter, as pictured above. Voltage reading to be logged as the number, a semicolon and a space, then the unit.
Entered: 280; V
